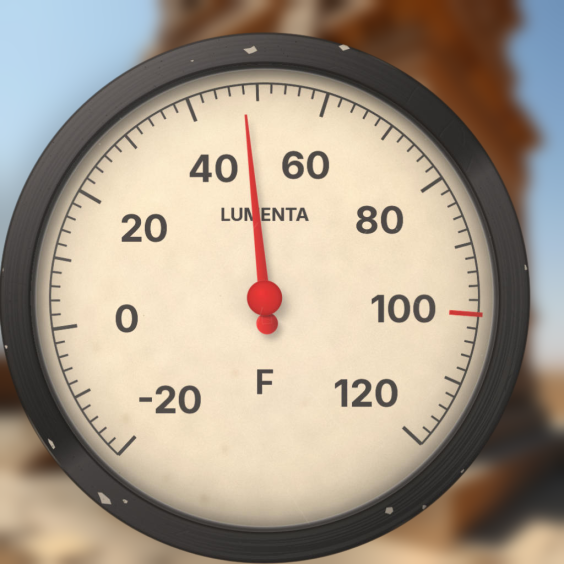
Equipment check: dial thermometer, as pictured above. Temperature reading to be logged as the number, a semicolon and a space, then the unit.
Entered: 48; °F
